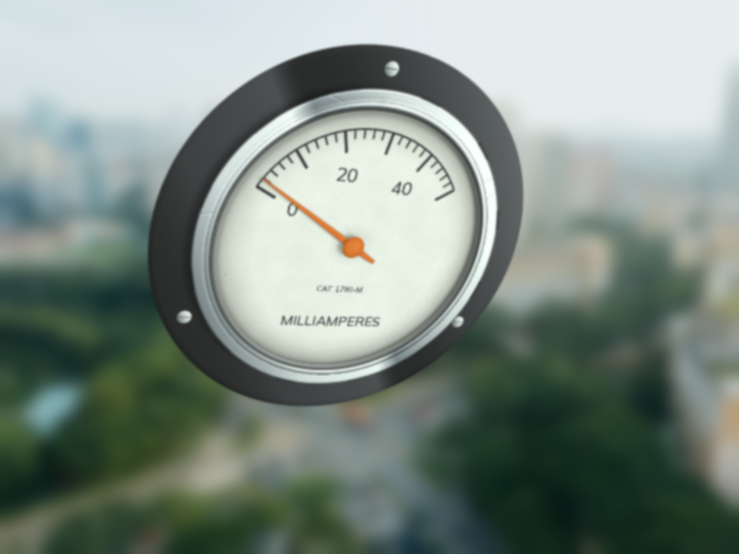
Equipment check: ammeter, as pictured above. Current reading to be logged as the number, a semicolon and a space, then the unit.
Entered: 2; mA
